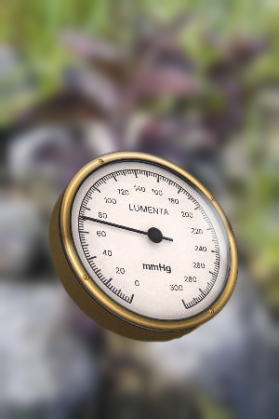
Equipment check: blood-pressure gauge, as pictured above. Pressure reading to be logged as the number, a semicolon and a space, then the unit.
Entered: 70; mmHg
